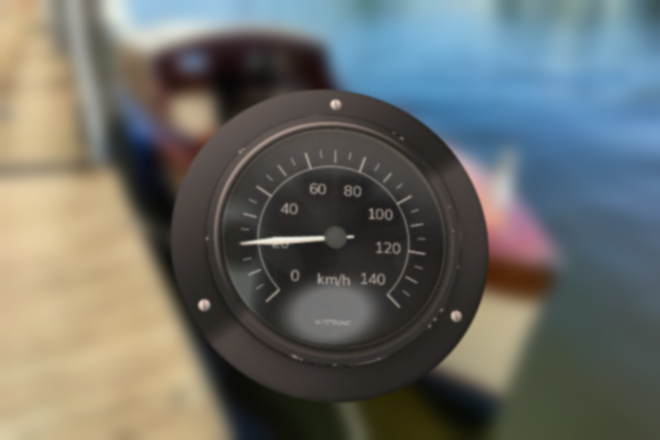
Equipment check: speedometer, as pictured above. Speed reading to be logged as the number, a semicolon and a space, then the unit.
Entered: 20; km/h
